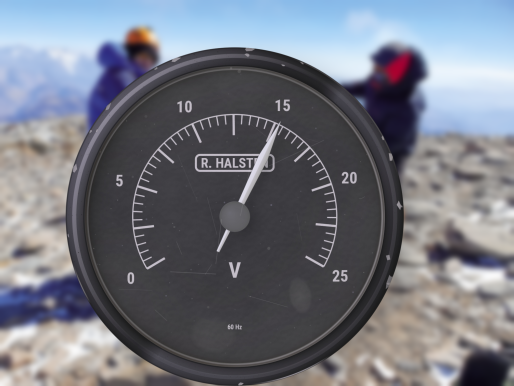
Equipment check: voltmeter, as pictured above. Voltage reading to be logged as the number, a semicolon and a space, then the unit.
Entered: 15.25; V
